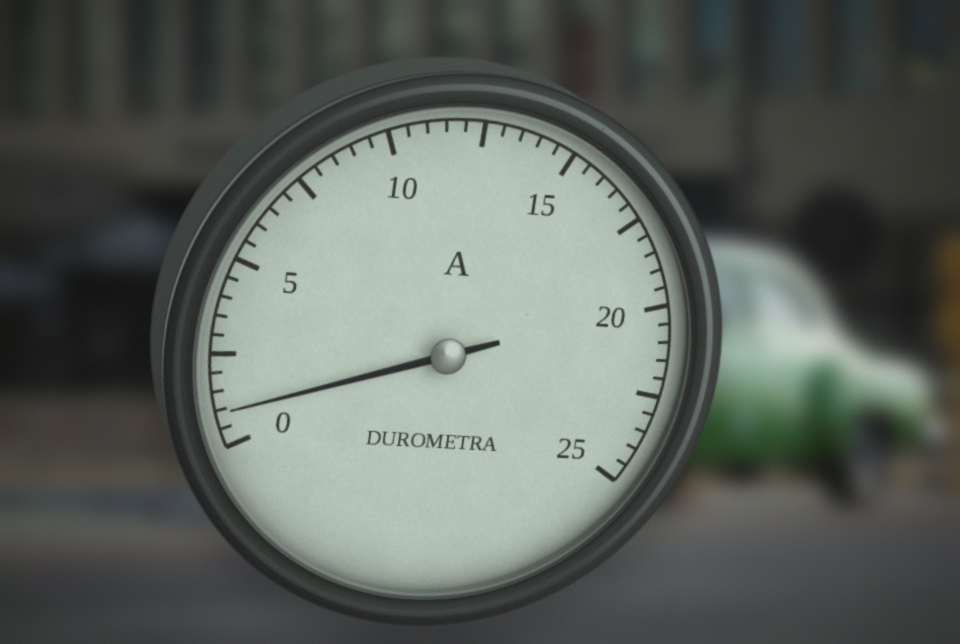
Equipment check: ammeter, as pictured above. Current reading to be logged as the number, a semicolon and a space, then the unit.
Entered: 1; A
